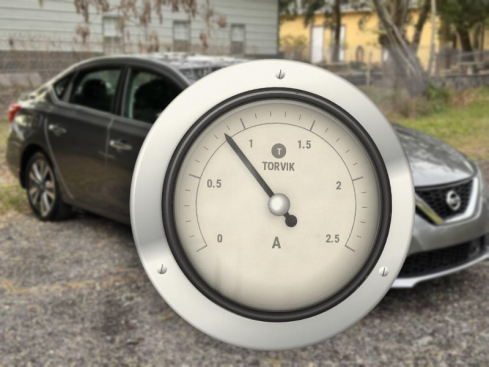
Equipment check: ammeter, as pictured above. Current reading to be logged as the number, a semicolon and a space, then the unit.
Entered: 0.85; A
